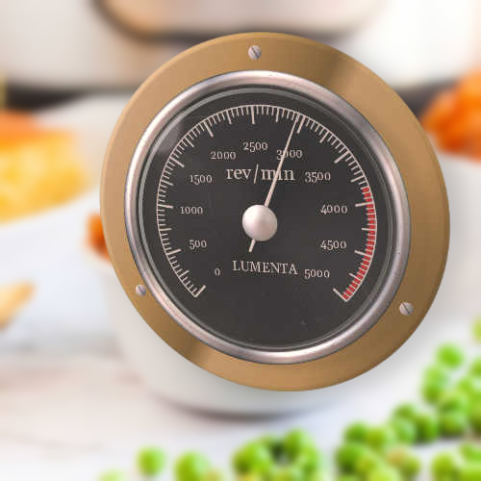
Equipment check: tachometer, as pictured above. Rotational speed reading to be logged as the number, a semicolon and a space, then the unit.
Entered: 2950; rpm
